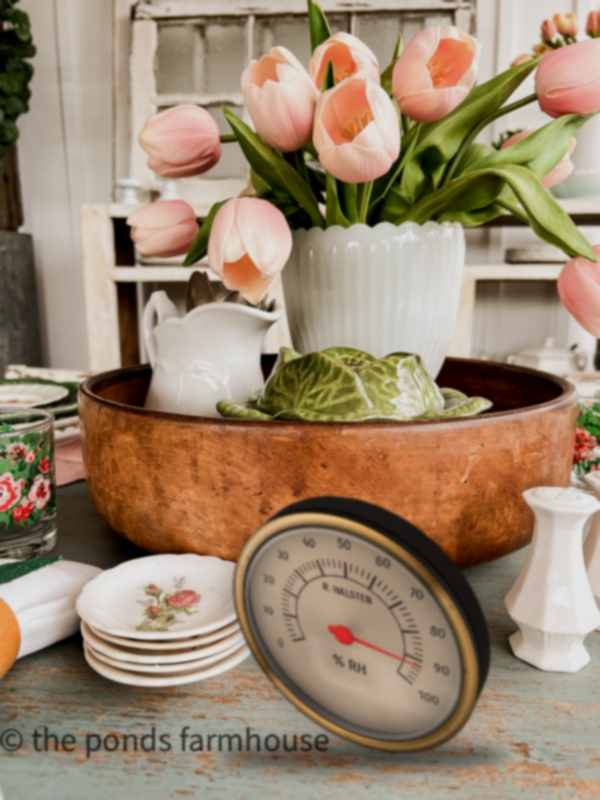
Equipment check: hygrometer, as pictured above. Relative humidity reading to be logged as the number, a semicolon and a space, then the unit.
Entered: 90; %
